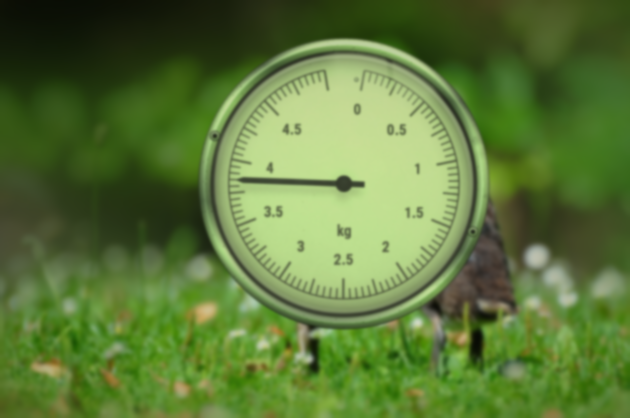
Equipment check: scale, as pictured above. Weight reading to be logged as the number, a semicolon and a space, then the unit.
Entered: 3.85; kg
